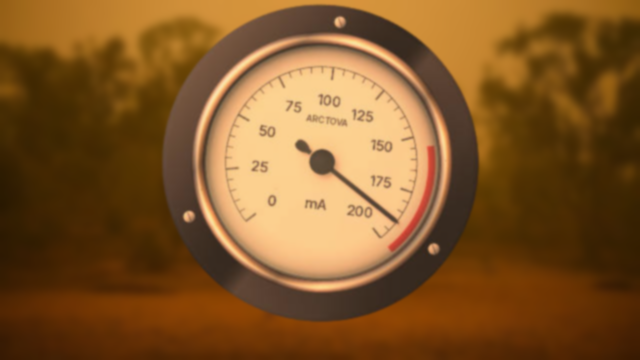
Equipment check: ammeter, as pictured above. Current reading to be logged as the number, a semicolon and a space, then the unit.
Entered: 190; mA
